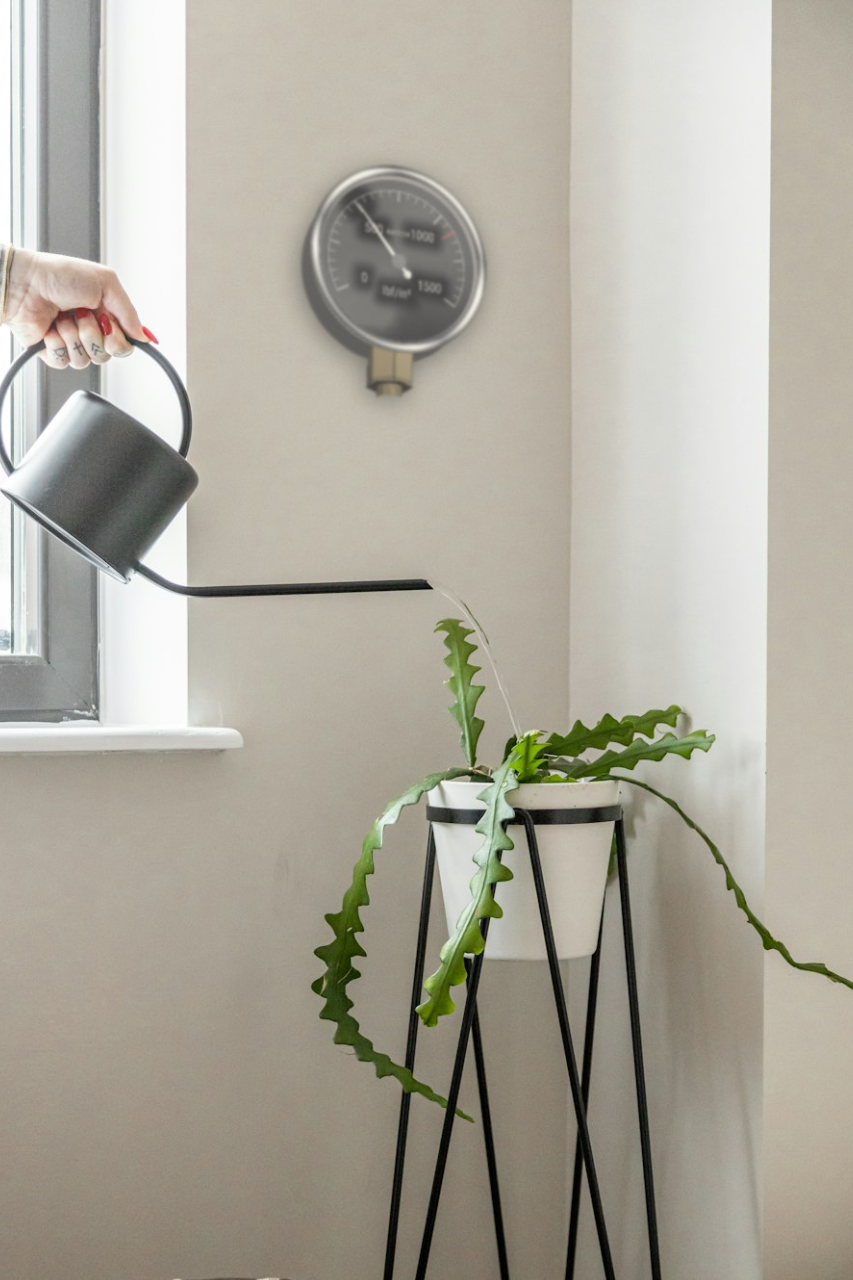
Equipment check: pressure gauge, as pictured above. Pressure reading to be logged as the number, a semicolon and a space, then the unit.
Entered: 500; psi
